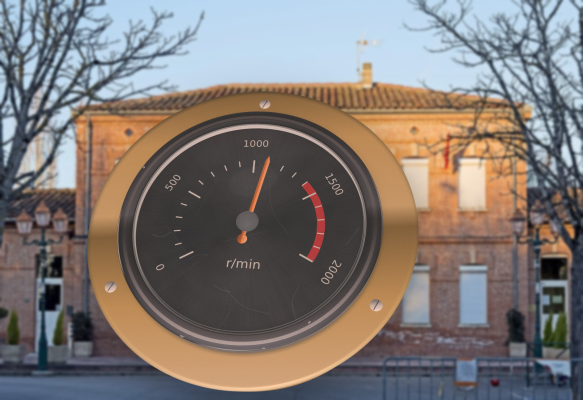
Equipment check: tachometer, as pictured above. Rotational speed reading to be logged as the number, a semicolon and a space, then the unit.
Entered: 1100; rpm
